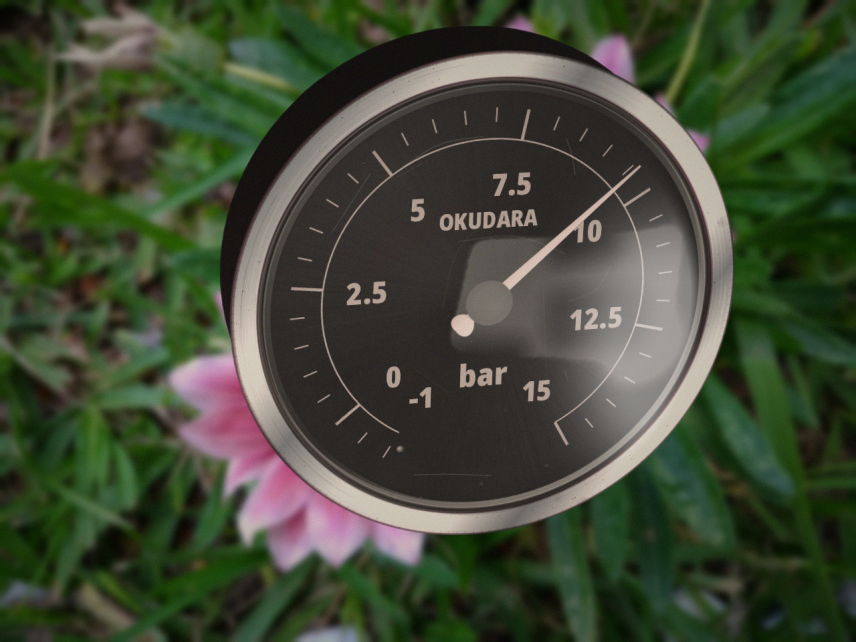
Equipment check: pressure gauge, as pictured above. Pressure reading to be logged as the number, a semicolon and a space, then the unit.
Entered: 9.5; bar
